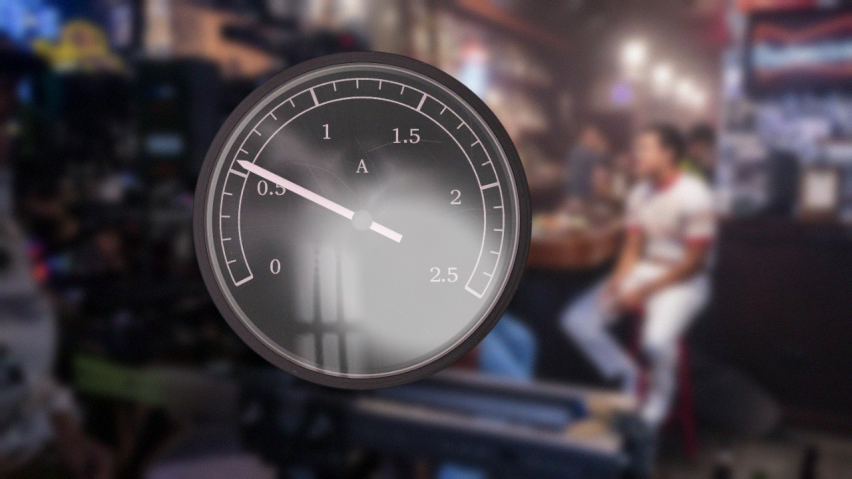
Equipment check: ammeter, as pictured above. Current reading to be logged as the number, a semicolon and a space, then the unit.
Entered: 0.55; A
